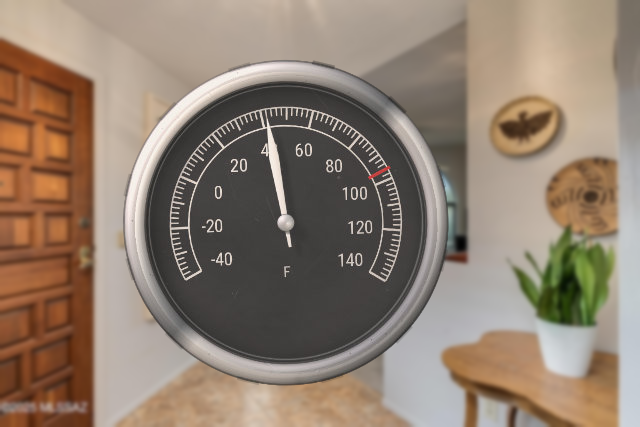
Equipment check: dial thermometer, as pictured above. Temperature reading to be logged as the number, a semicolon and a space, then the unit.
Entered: 42; °F
